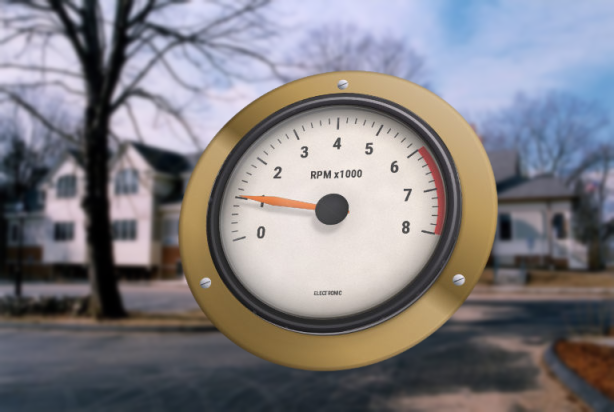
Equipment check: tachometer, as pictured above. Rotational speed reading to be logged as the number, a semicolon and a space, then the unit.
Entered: 1000; rpm
